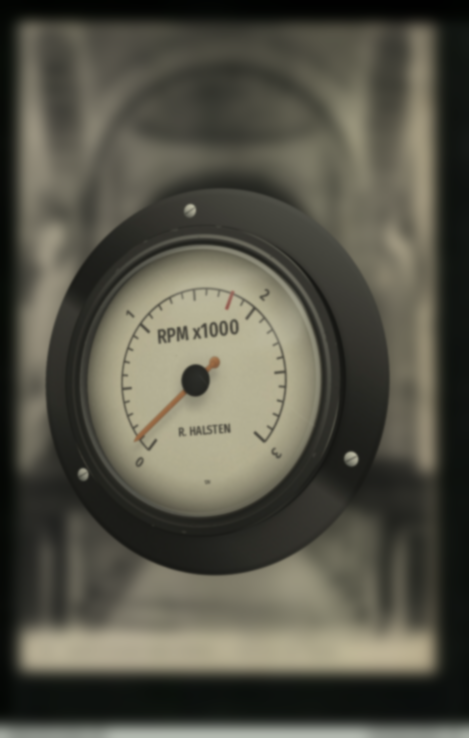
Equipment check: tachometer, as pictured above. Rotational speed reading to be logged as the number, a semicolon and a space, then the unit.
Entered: 100; rpm
